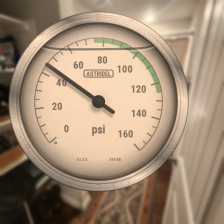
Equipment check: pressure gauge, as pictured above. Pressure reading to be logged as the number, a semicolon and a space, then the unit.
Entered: 45; psi
